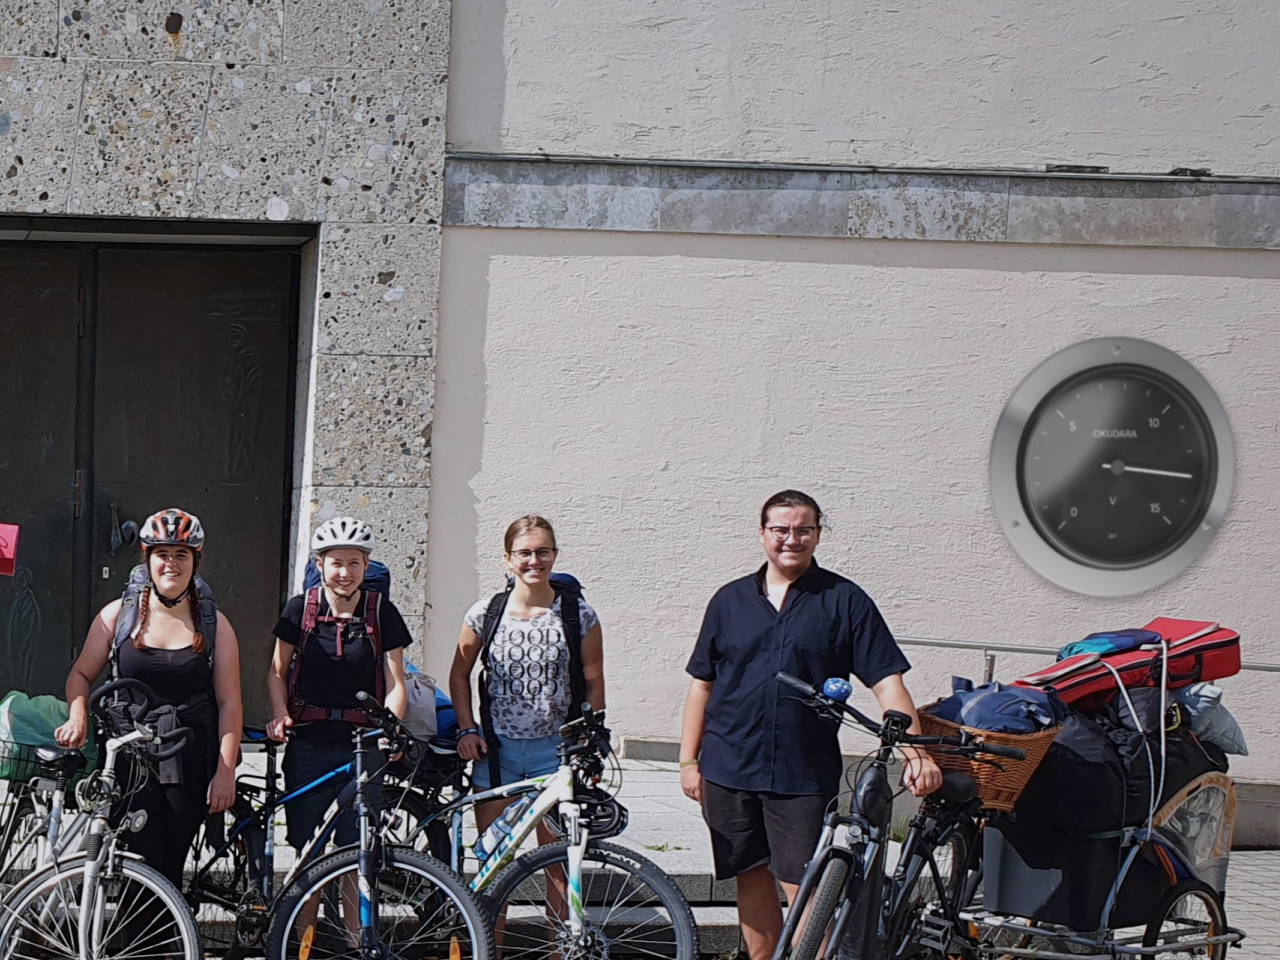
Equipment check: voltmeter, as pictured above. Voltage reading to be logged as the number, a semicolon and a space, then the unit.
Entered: 13; V
